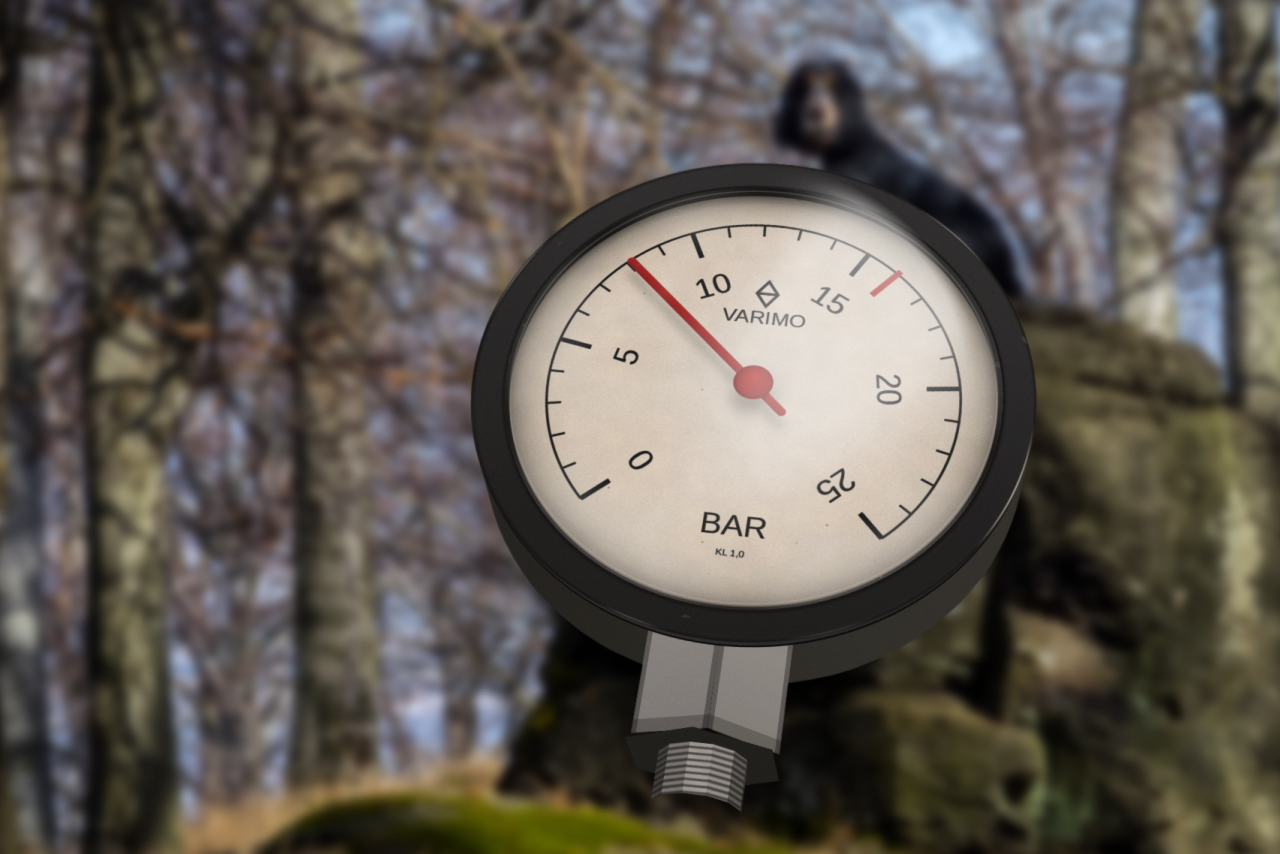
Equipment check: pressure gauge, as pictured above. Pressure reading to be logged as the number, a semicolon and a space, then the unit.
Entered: 8; bar
